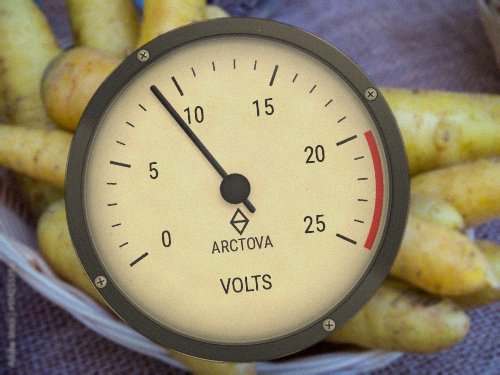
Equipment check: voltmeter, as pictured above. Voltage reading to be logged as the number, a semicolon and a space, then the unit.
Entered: 9; V
